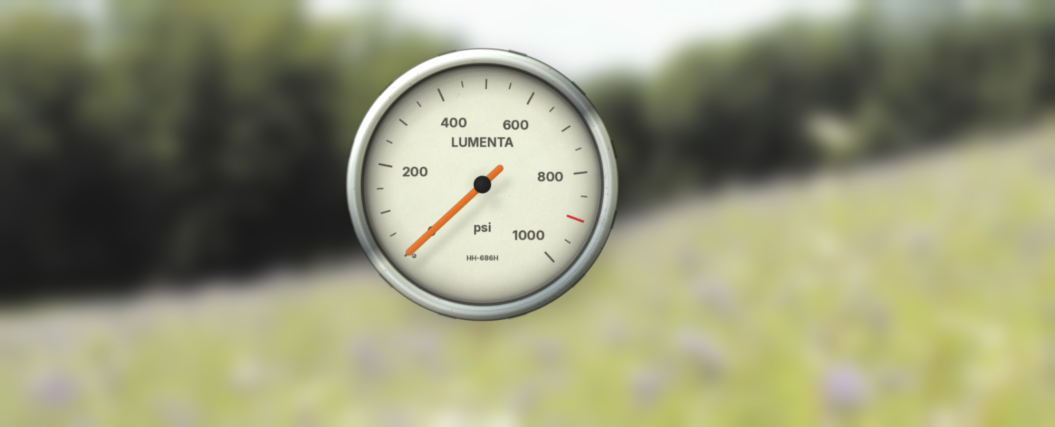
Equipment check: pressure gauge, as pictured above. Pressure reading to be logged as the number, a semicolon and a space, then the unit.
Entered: 0; psi
